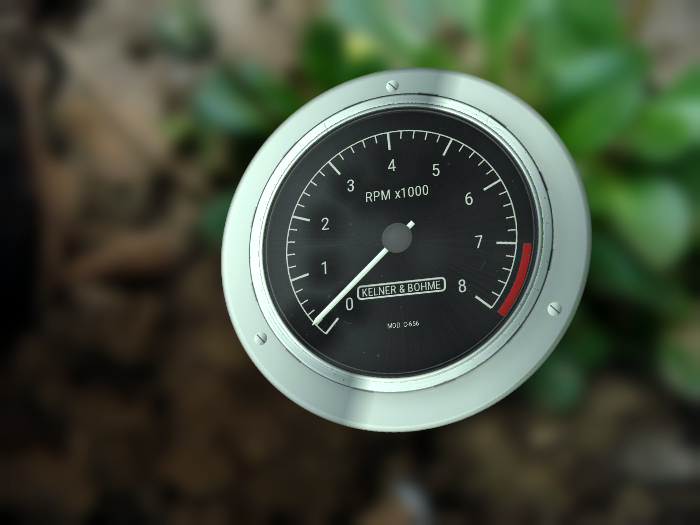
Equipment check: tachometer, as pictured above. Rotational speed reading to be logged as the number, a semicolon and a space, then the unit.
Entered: 200; rpm
